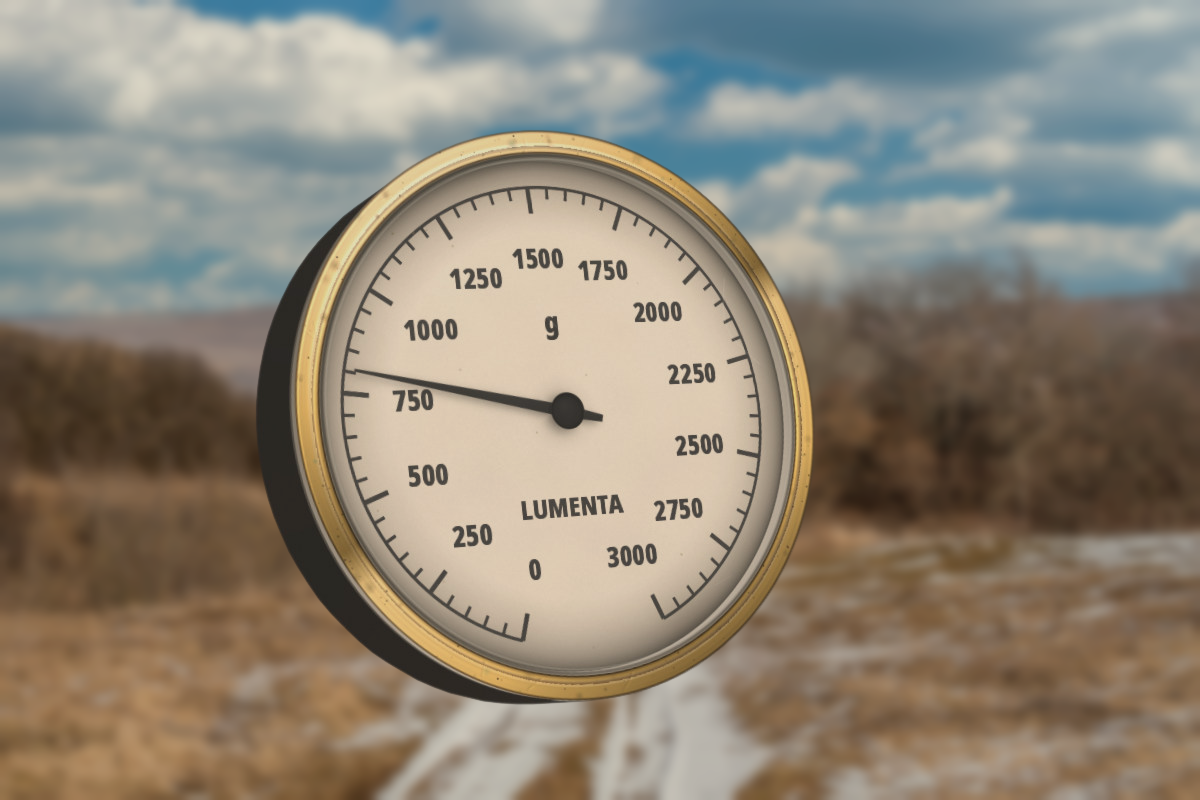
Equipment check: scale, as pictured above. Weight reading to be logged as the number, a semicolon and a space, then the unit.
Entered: 800; g
